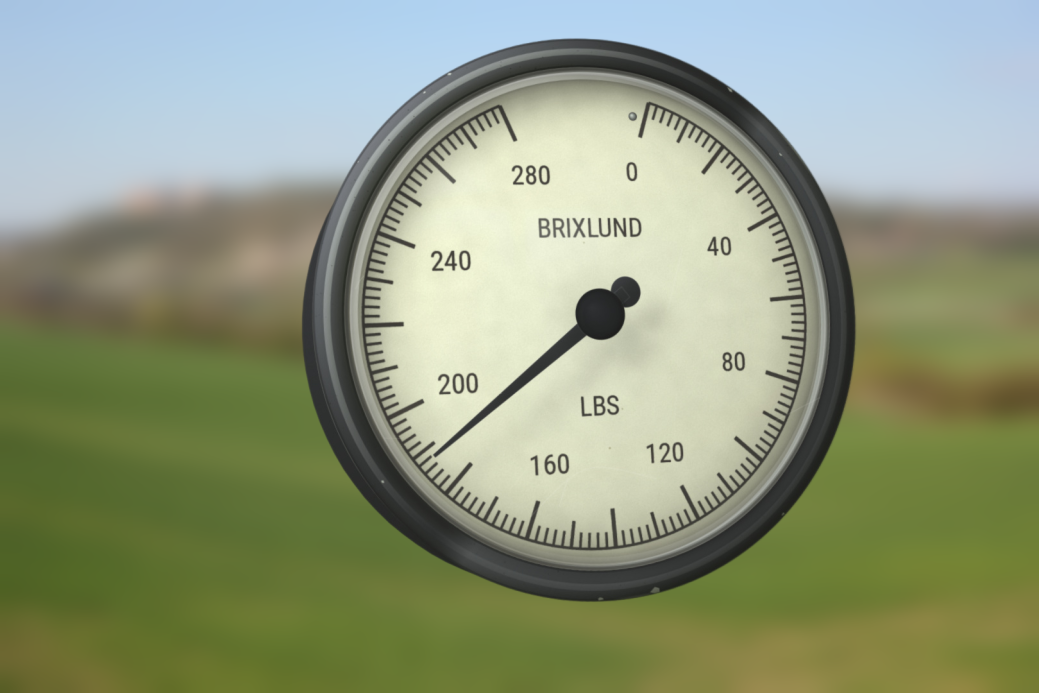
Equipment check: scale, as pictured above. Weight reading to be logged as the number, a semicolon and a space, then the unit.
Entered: 188; lb
